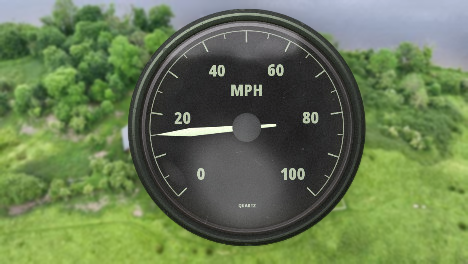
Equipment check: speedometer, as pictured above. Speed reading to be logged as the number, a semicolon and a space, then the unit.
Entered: 15; mph
